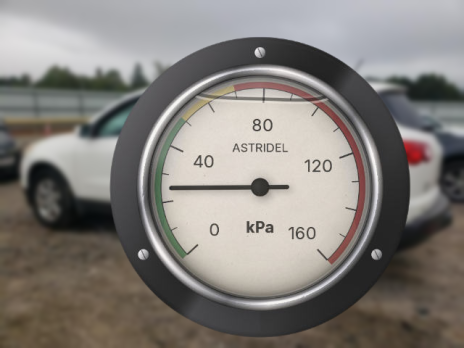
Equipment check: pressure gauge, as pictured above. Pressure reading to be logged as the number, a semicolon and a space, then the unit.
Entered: 25; kPa
